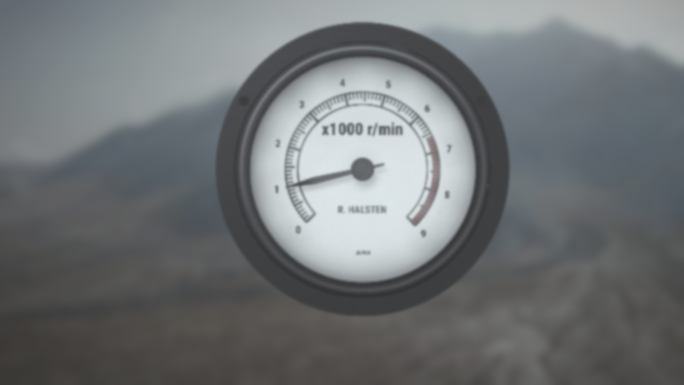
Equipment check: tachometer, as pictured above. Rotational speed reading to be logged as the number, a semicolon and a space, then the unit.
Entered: 1000; rpm
